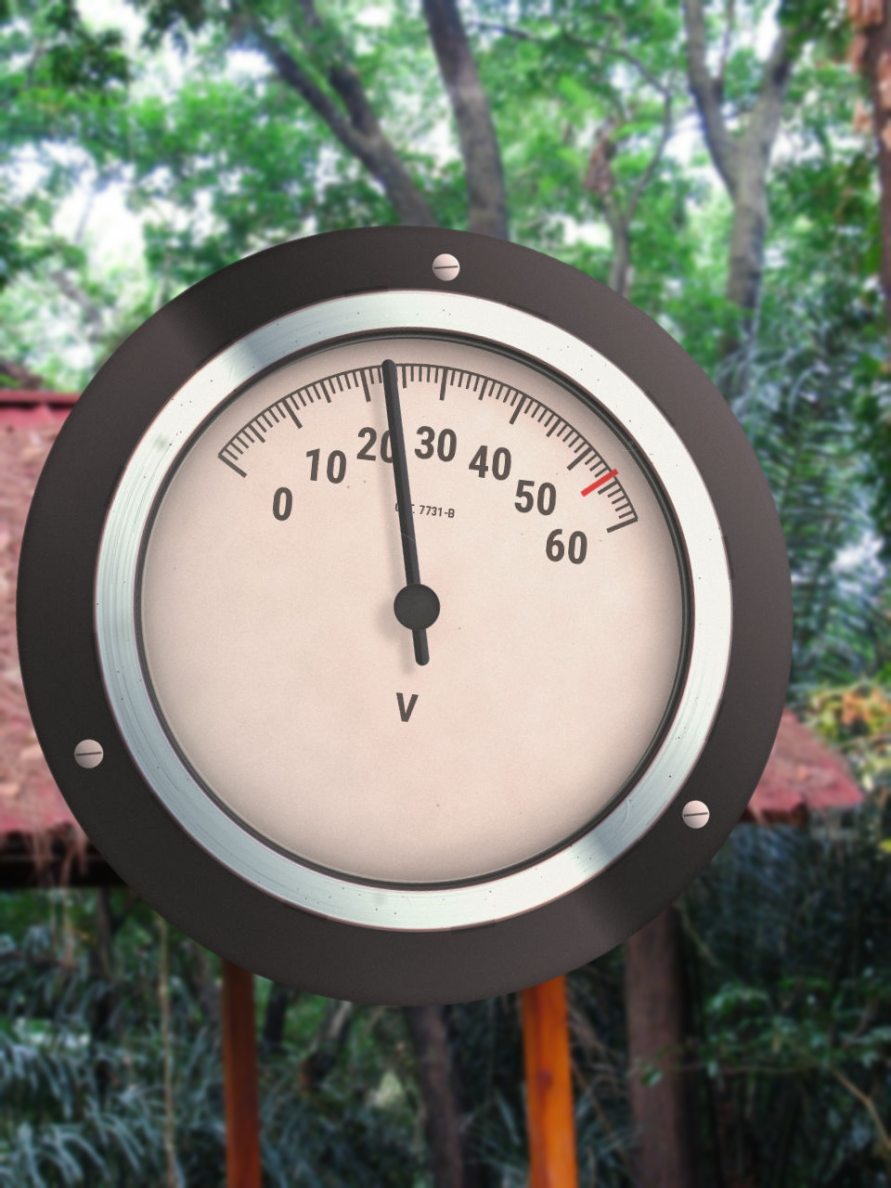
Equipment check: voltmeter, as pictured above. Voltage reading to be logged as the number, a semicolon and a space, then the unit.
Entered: 23; V
